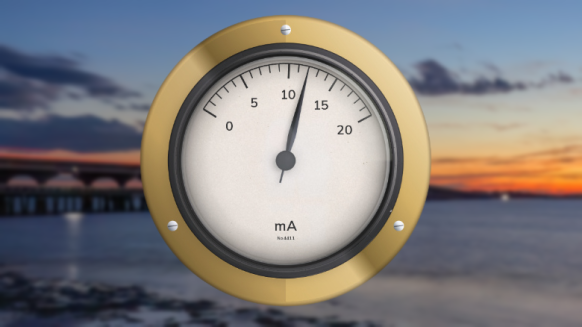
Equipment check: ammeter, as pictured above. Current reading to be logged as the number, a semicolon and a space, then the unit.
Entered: 12; mA
